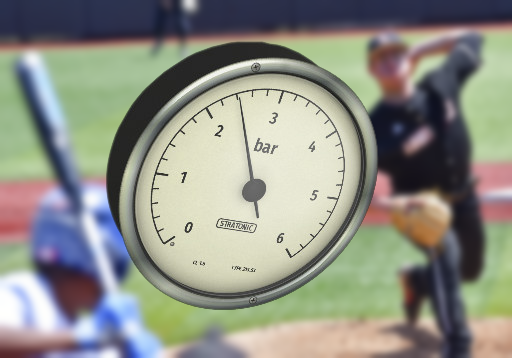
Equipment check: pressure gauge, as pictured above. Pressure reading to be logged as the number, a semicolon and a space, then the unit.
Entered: 2.4; bar
